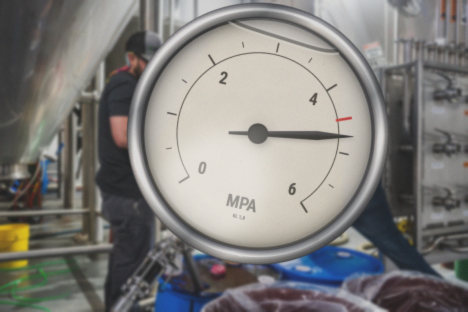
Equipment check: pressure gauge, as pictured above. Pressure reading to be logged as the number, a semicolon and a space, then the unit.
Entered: 4.75; MPa
